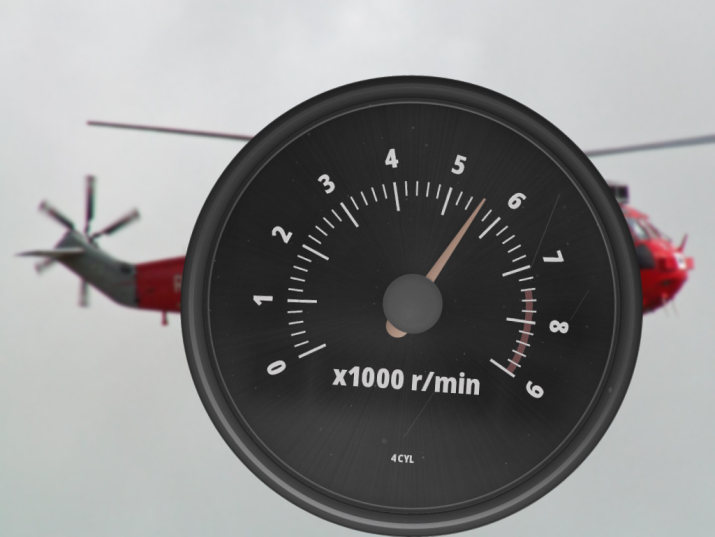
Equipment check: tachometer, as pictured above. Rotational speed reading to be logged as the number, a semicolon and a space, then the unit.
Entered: 5600; rpm
